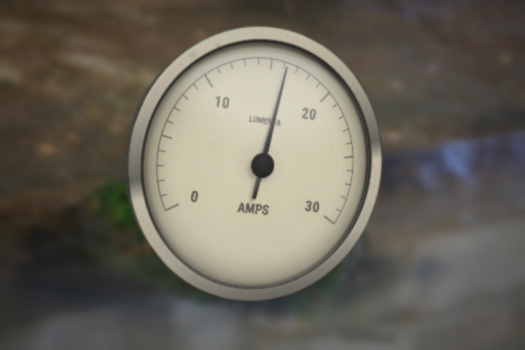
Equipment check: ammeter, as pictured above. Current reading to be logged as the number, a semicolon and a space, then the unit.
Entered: 16; A
